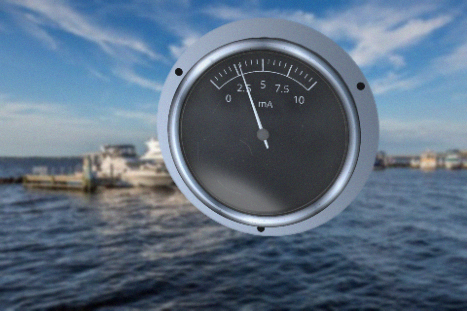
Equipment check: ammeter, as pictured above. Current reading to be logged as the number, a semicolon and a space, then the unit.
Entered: 3; mA
